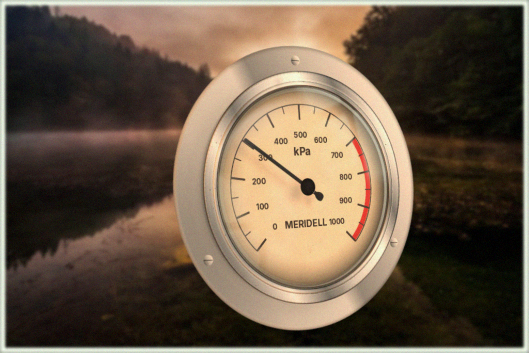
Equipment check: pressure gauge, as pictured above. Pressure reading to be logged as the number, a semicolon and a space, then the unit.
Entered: 300; kPa
